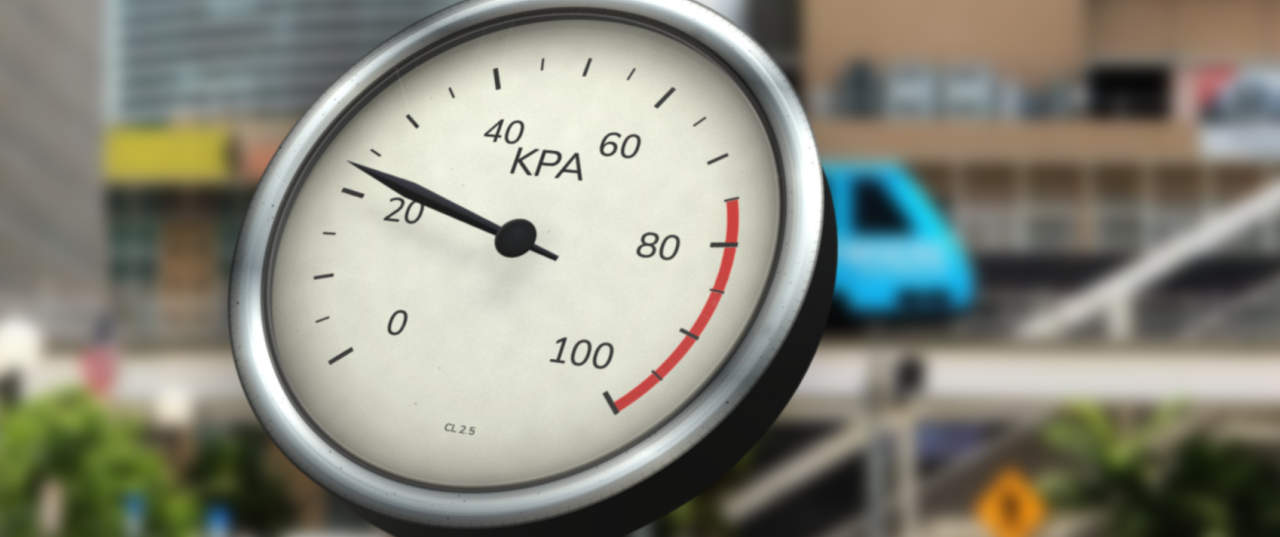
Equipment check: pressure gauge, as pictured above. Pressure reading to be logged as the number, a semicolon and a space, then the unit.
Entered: 22.5; kPa
